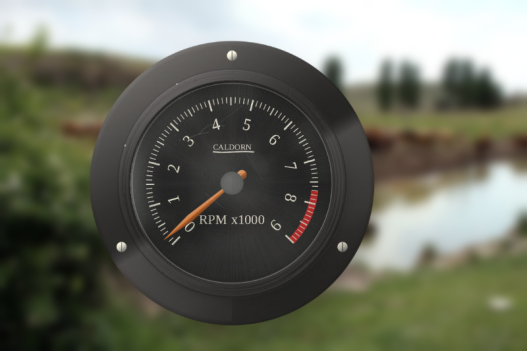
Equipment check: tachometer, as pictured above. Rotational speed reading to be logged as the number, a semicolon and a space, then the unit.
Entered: 200; rpm
